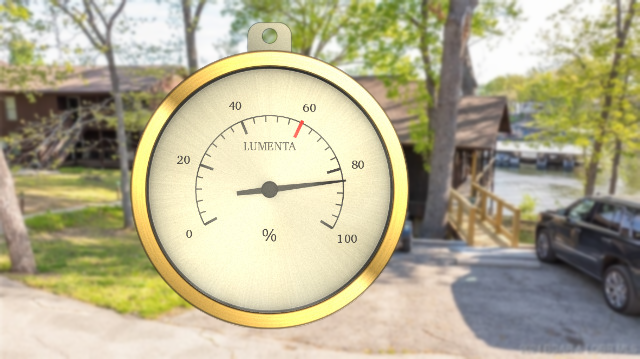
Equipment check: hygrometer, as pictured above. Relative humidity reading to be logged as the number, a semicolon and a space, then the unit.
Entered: 84; %
